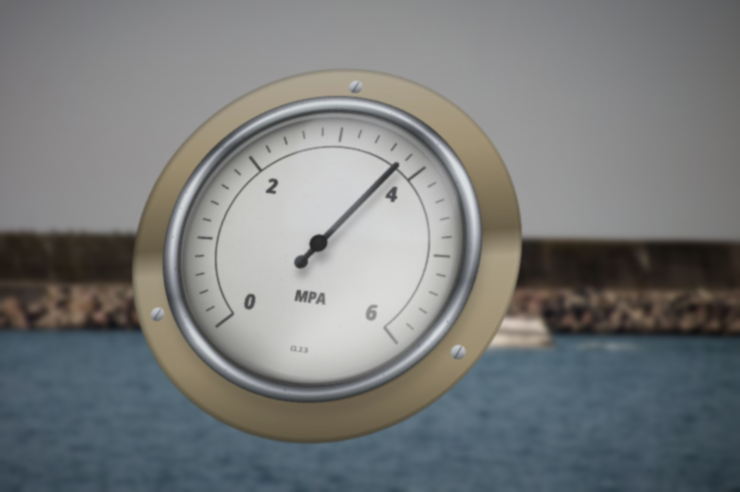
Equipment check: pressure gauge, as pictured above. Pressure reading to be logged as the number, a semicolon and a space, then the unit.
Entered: 3.8; MPa
